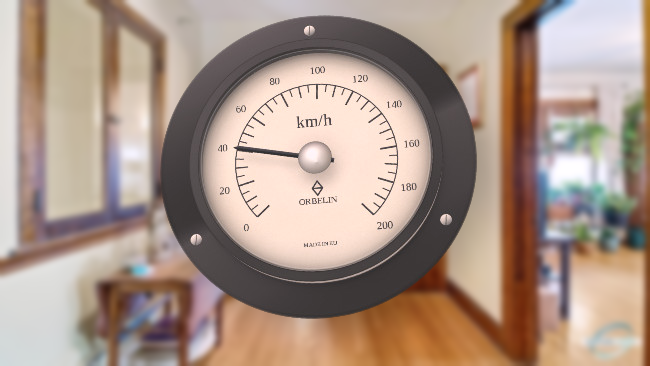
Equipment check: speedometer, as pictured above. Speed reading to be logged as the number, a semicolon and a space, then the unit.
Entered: 40; km/h
